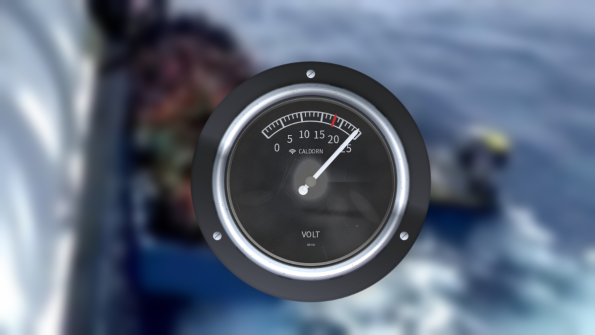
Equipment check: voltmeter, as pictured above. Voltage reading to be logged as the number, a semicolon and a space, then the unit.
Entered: 24; V
